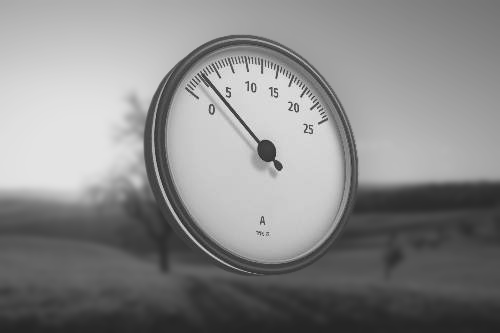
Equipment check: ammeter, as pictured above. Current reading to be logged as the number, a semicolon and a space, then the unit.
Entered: 2.5; A
